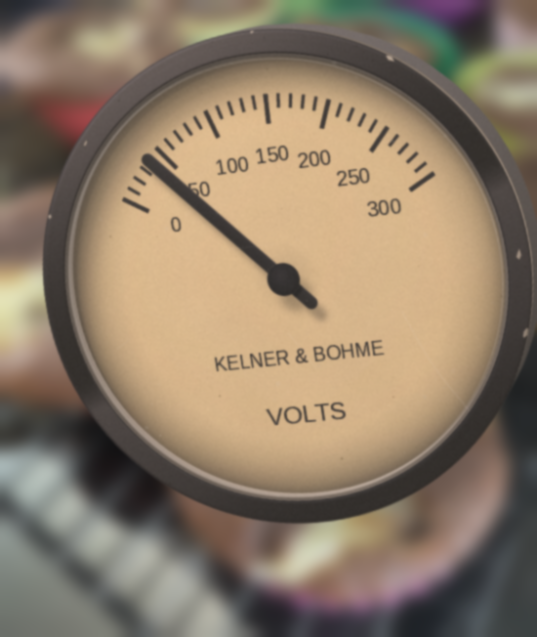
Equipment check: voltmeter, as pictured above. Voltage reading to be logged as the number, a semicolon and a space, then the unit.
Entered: 40; V
